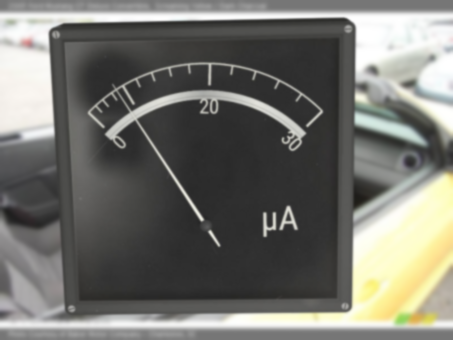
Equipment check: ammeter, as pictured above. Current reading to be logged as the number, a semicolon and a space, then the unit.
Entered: 9; µA
